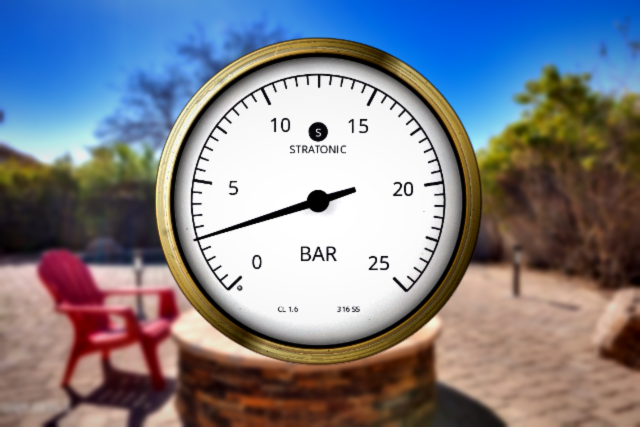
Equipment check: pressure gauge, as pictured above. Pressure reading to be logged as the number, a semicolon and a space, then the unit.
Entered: 2.5; bar
